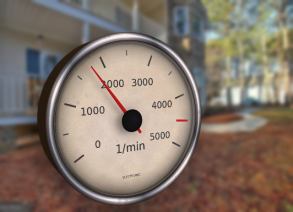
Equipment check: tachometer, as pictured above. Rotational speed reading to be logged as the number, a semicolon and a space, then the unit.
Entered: 1750; rpm
